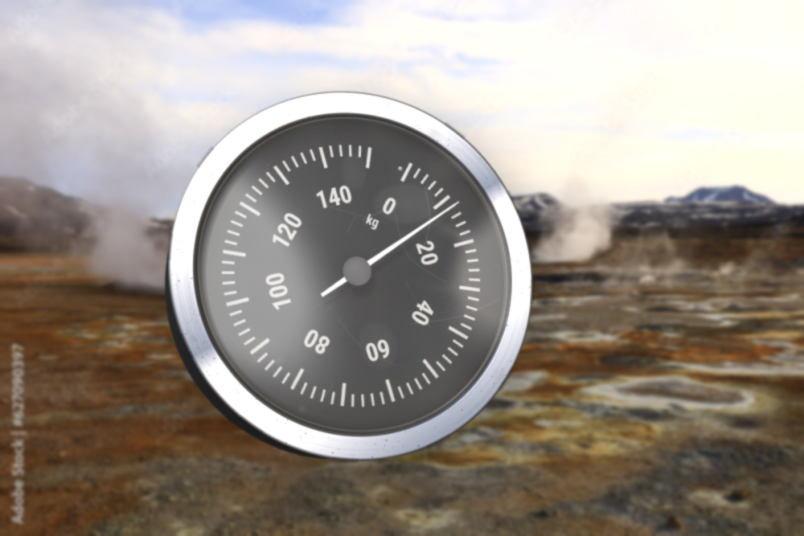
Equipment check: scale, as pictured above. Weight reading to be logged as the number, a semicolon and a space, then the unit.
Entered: 12; kg
